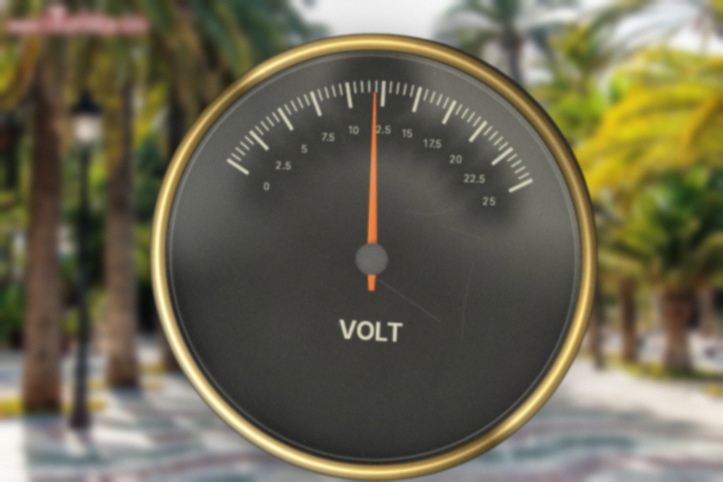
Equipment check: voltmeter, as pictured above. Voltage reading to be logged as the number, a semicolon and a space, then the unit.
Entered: 12; V
